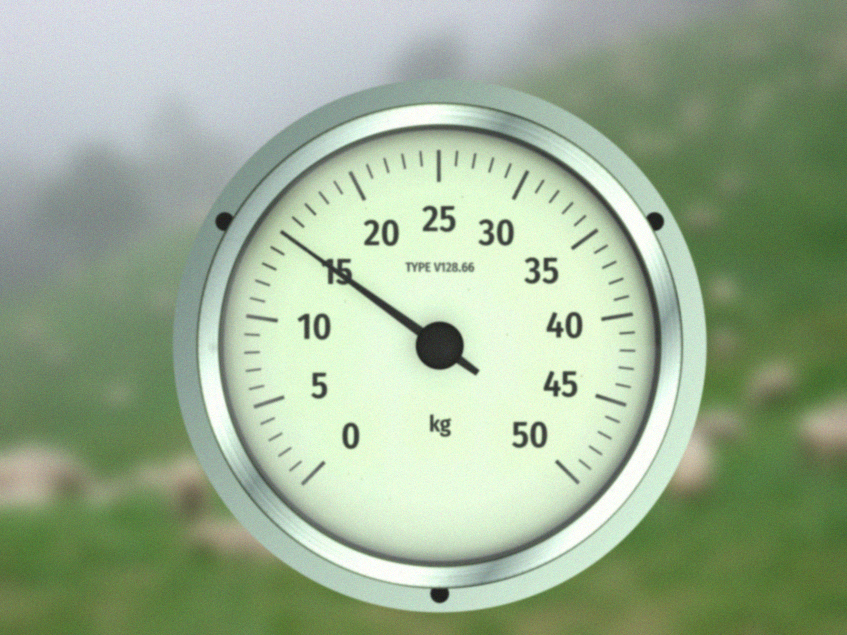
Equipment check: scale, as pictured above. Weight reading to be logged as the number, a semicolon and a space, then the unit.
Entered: 15; kg
